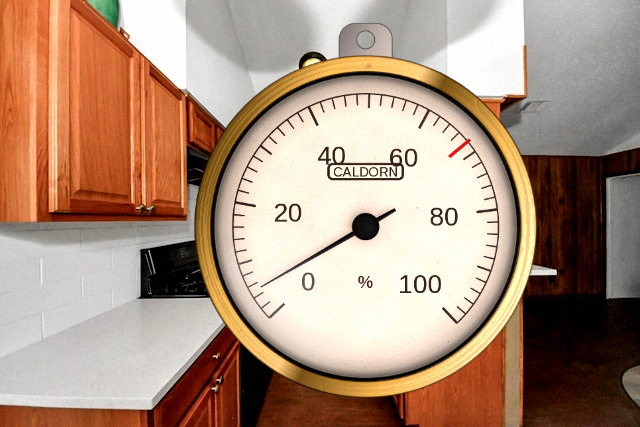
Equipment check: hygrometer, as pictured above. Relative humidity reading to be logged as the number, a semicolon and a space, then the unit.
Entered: 5; %
